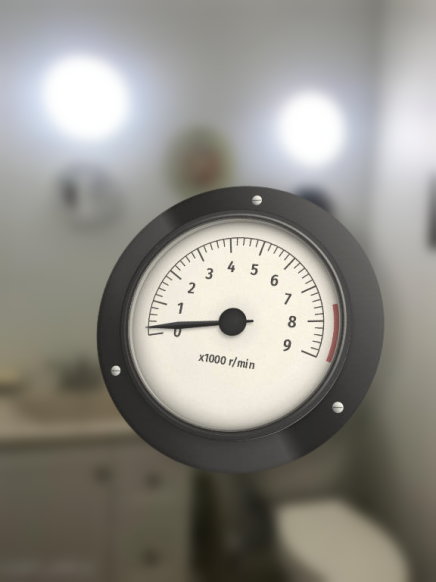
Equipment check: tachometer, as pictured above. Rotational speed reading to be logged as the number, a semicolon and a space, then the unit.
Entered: 200; rpm
